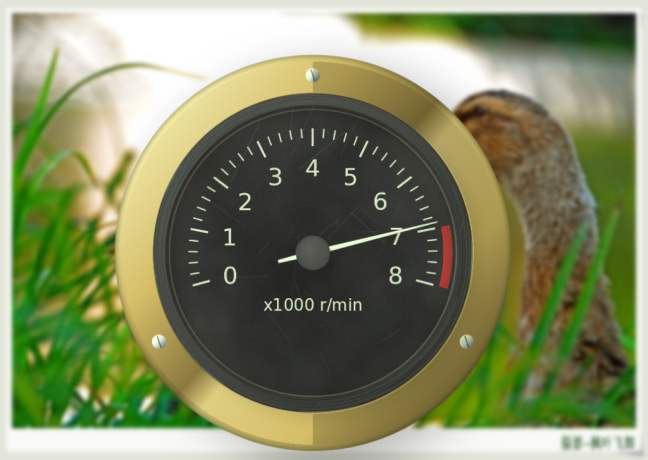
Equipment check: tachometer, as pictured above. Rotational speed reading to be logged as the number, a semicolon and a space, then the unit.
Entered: 6900; rpm
